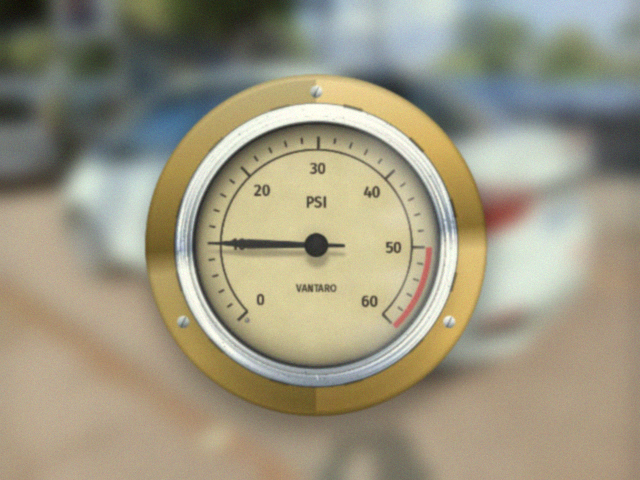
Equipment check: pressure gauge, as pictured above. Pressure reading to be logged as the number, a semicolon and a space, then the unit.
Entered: 10; psi
